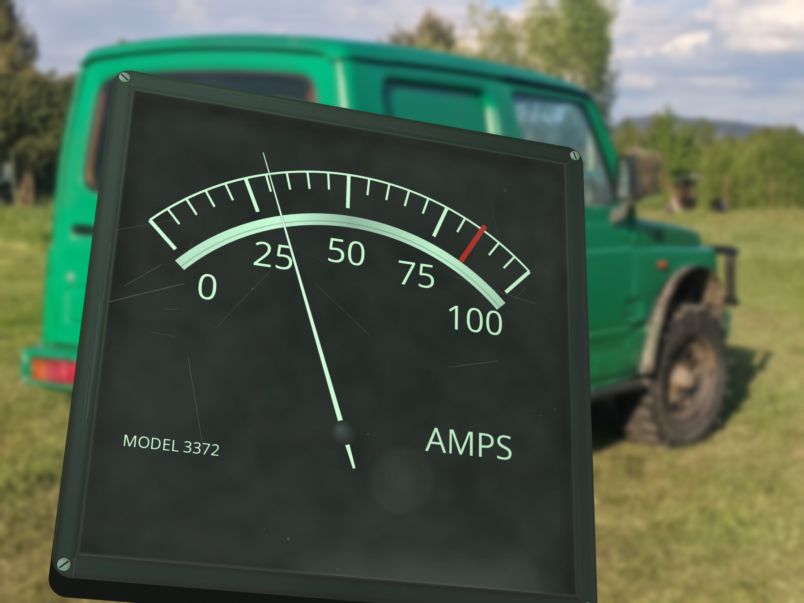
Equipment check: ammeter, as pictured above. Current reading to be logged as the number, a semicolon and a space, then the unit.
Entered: 30; A
